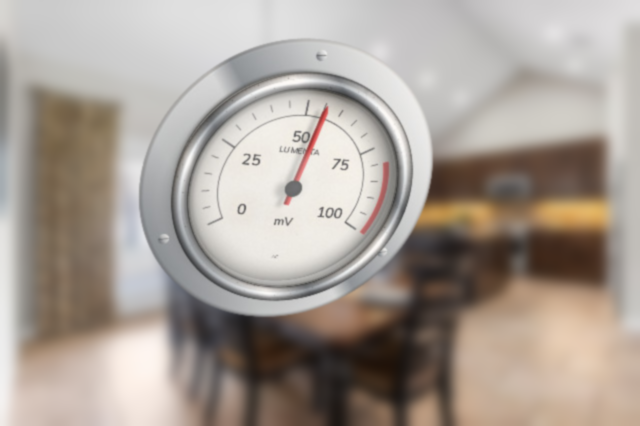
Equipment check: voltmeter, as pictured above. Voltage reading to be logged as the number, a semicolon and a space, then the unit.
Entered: 55; mV
